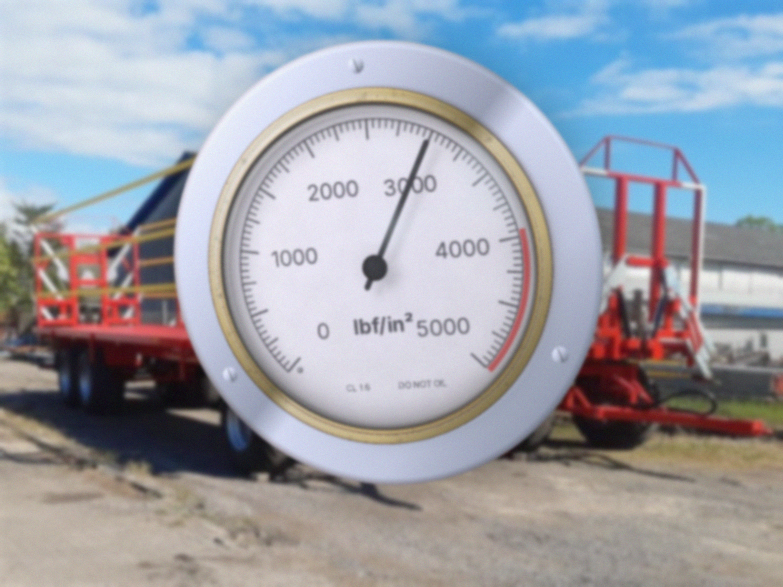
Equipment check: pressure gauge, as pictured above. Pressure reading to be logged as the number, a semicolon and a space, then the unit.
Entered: 3000; psi
